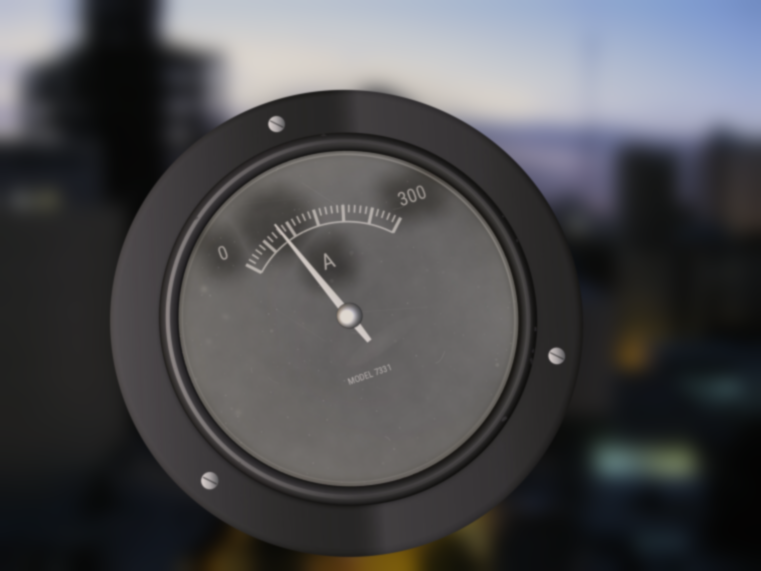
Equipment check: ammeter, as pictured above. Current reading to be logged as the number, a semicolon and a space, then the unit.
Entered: 80; A
